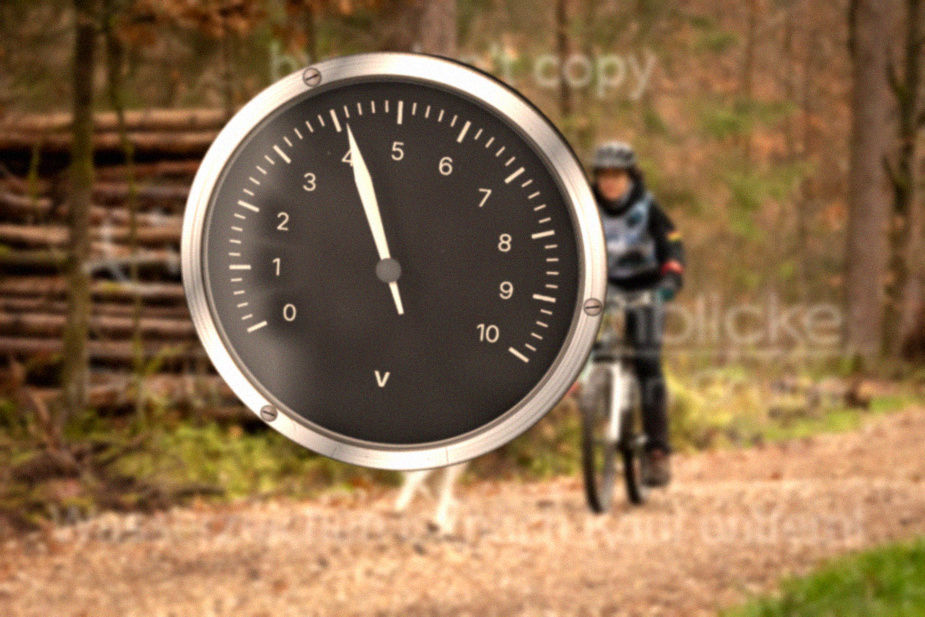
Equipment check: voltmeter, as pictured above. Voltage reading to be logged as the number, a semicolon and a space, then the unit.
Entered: 4.2; V
